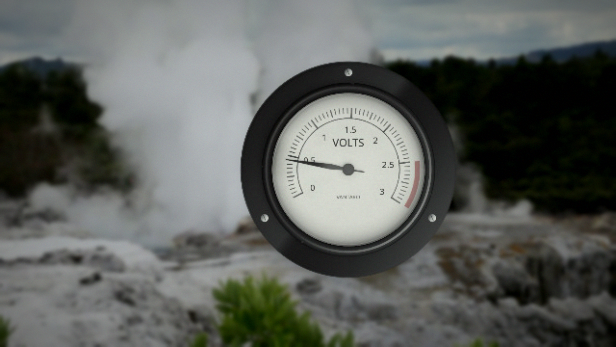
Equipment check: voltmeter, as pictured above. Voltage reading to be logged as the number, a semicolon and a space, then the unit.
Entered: 0.45; V
